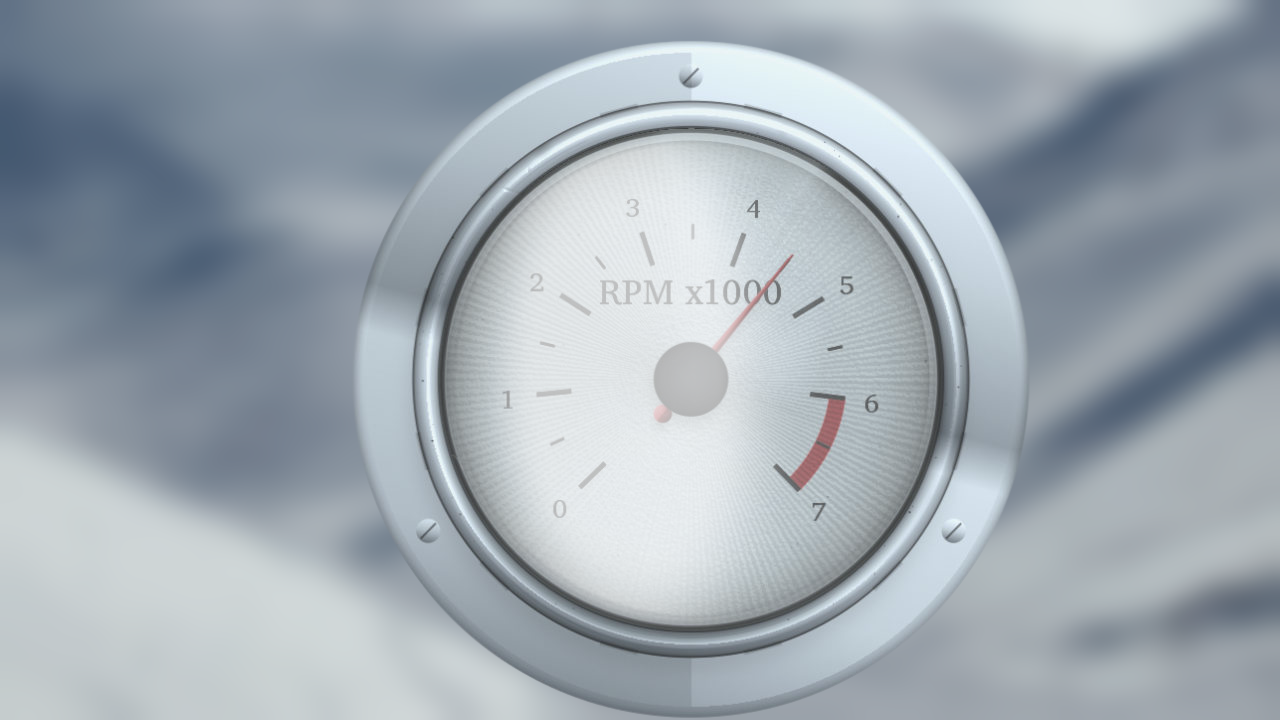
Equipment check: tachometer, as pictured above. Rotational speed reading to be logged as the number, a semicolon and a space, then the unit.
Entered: 4500; rpm
